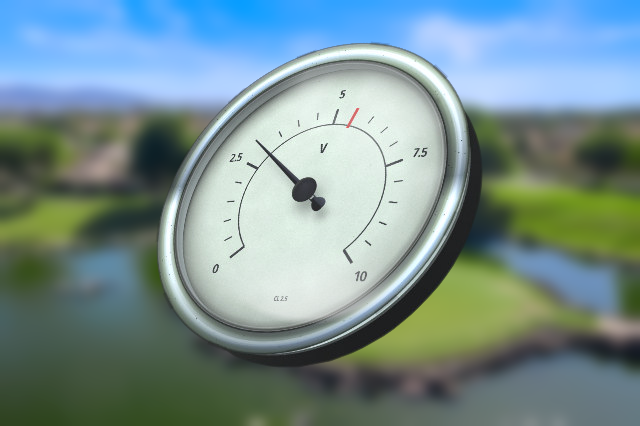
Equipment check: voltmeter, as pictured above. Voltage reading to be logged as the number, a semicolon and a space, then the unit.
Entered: 3; V
